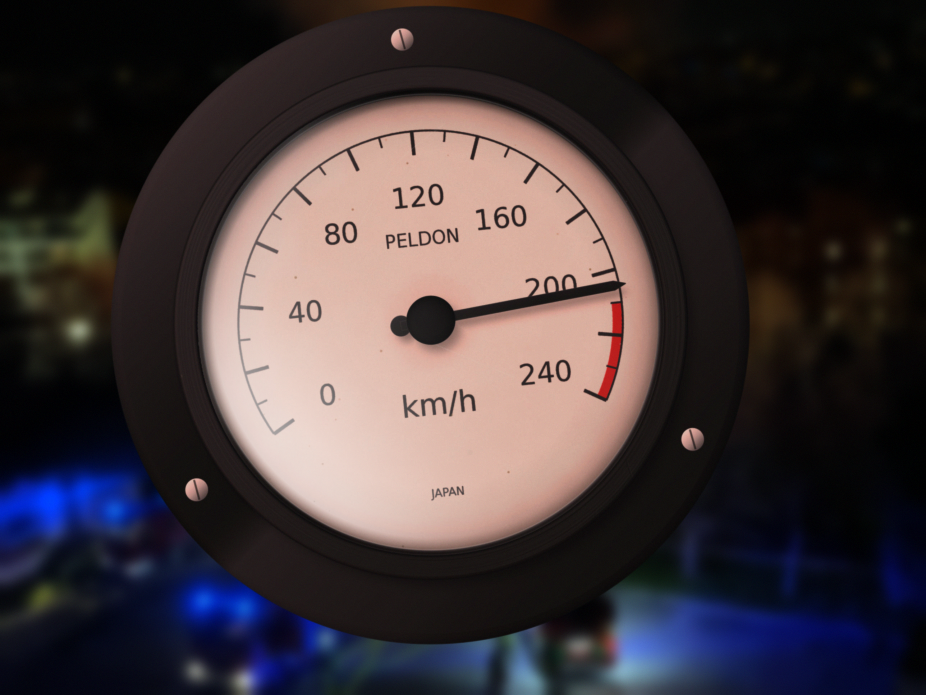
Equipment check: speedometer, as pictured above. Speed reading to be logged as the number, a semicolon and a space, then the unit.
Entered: 205; km/h
